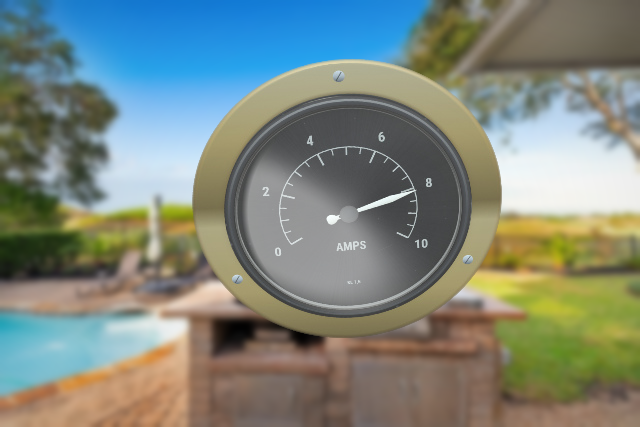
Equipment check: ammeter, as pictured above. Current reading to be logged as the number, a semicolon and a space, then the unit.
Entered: 8; A
